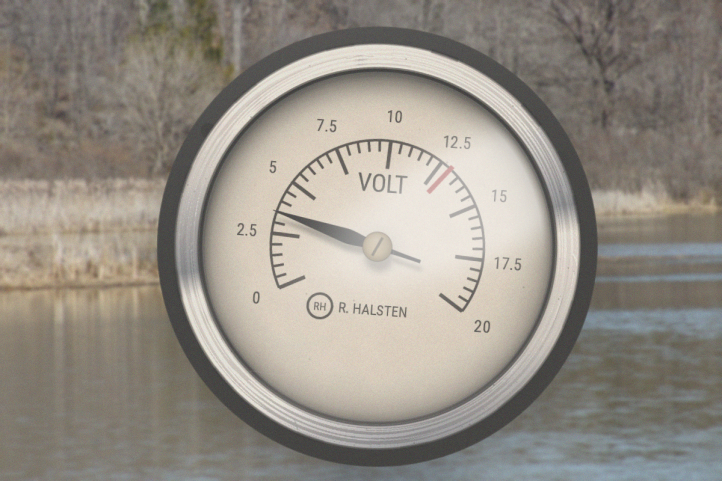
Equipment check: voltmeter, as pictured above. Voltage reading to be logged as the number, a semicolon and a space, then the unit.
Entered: 3.5; V
